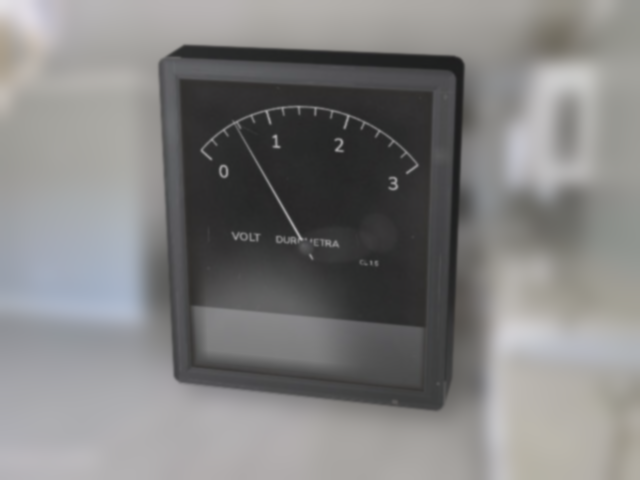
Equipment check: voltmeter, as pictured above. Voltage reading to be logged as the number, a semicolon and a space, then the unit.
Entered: 0.6; V
